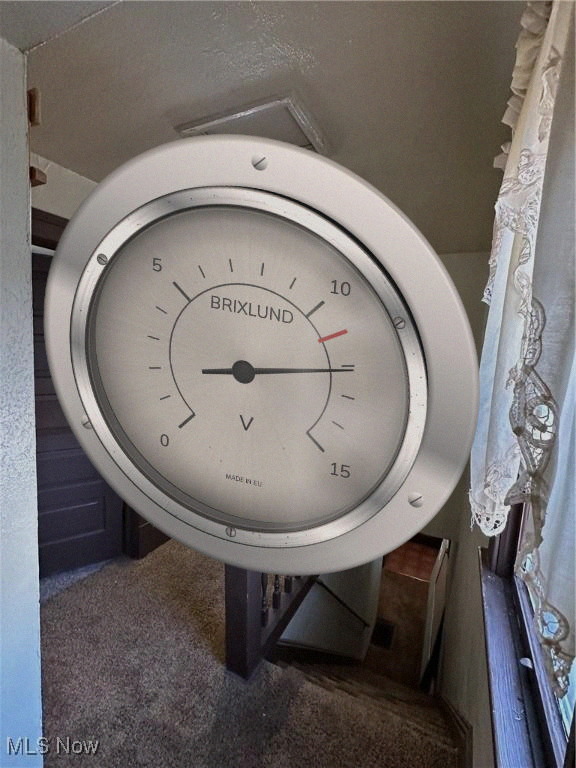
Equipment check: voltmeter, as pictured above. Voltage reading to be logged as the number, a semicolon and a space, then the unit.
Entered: 12; V
